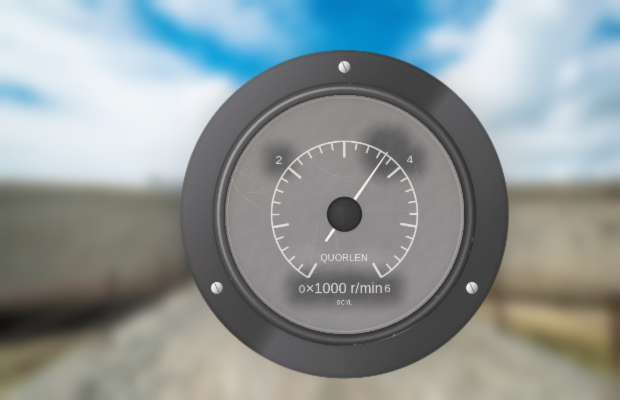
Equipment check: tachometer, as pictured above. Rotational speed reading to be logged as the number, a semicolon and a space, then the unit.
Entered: 3700; rpm
